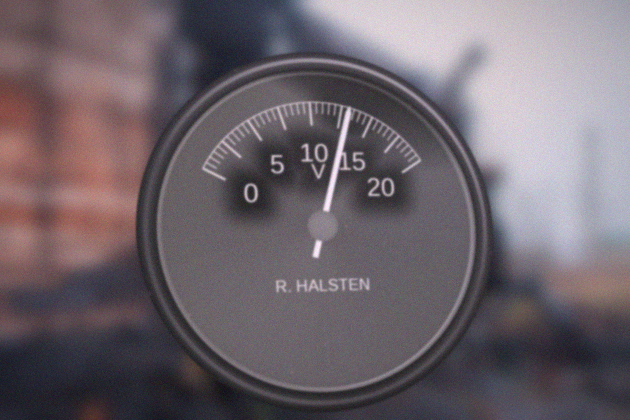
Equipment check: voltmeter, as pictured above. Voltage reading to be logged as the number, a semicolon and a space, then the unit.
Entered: 13; V
